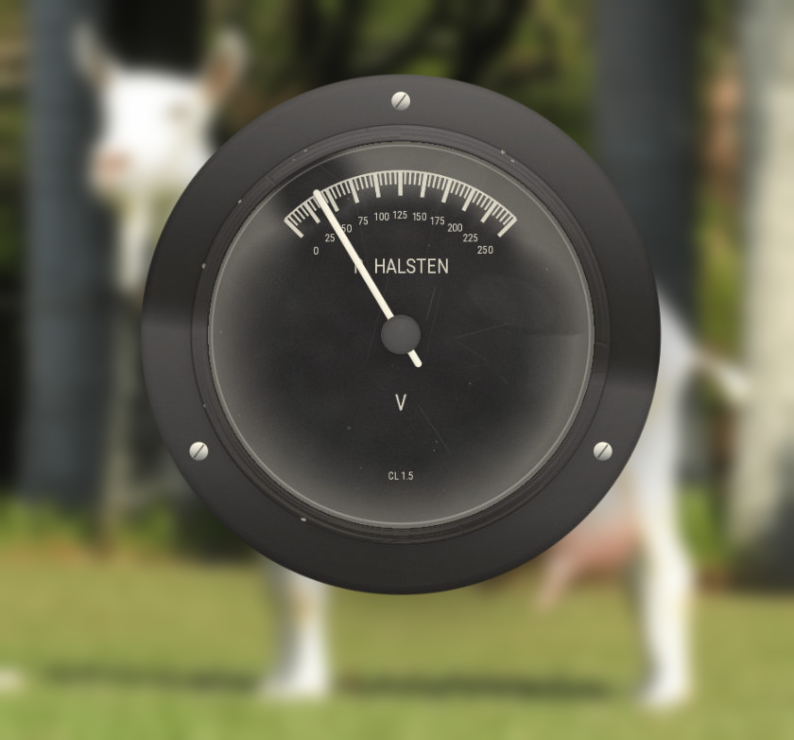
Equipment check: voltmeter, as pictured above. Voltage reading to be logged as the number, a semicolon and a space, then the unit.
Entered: 40; V
